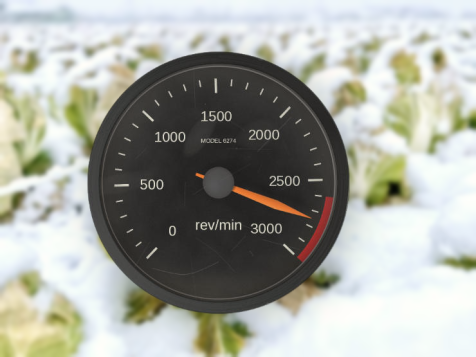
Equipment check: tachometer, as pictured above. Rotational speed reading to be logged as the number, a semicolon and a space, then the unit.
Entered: 2750; rpm
